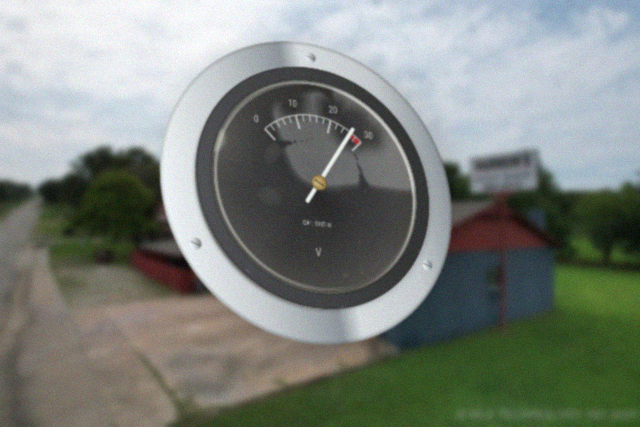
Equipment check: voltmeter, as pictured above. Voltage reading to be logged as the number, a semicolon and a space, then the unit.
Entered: 26; V
